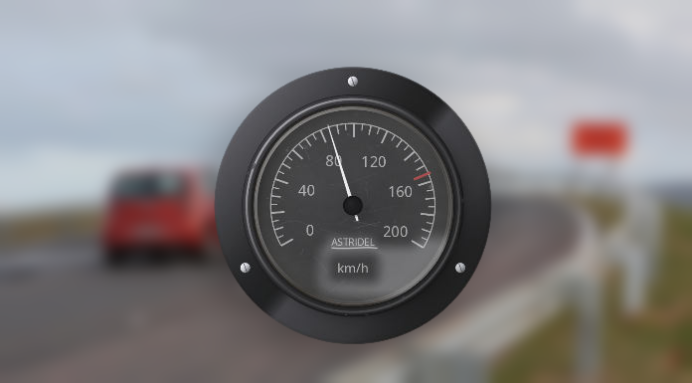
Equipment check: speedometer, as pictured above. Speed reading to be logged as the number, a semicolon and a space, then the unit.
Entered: 85; km/h
